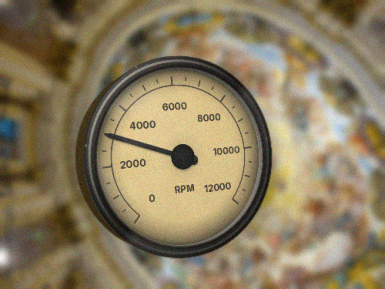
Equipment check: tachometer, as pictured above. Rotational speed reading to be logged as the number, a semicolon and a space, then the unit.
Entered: 3000; rpm
